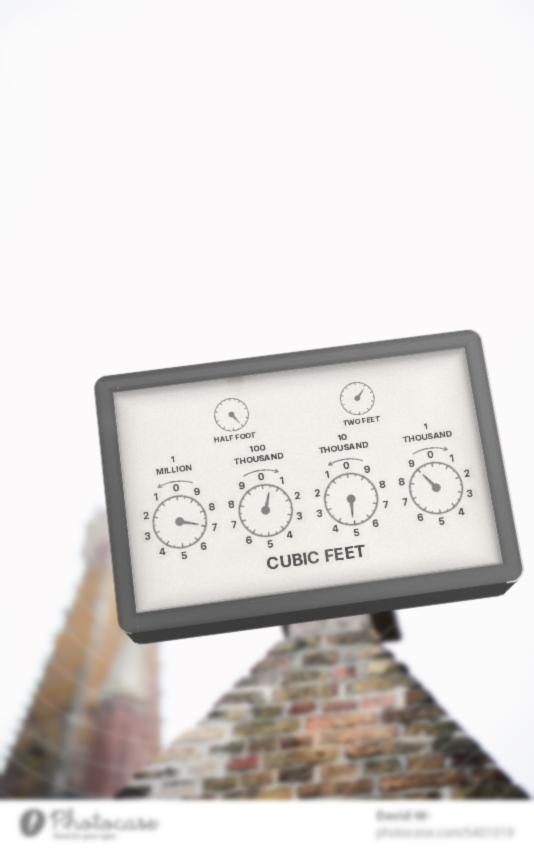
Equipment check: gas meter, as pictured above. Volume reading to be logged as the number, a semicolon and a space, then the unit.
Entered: 704900; ft³
